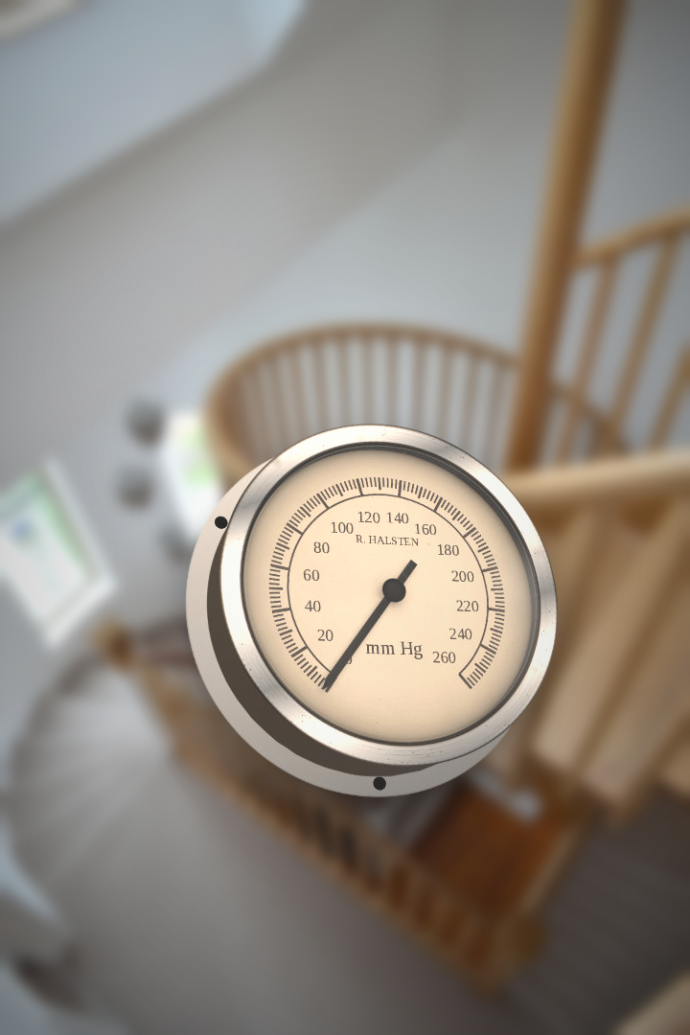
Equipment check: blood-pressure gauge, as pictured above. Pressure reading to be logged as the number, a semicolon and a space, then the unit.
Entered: 2; mmHg
